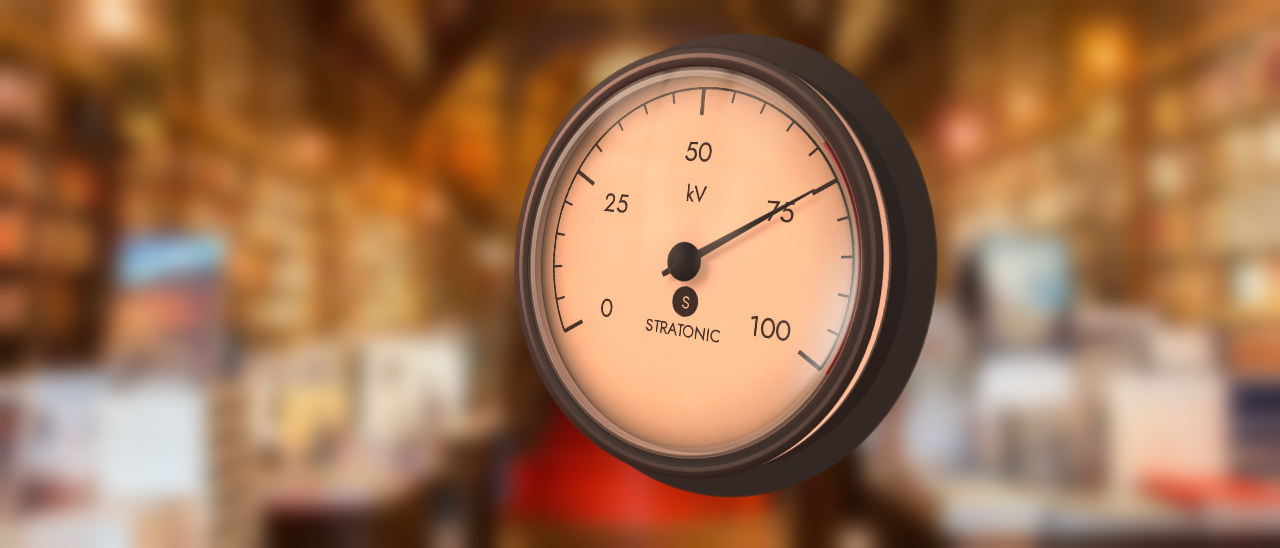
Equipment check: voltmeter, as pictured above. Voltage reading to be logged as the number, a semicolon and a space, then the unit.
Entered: 75; kV
